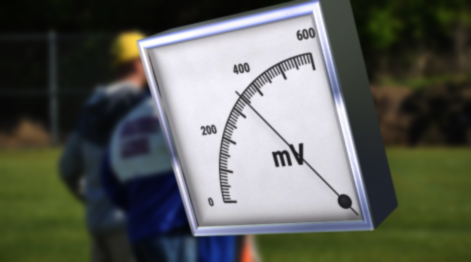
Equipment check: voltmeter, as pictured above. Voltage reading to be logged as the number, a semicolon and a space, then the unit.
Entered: 350; mV
